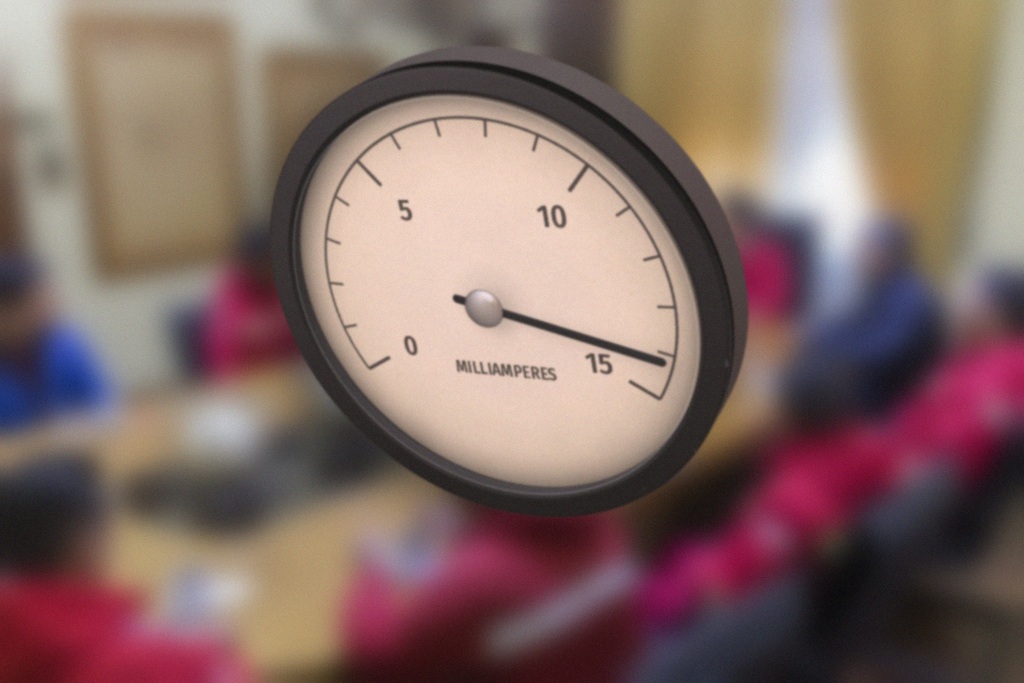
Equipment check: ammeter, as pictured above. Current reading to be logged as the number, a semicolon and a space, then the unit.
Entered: 14; mA
